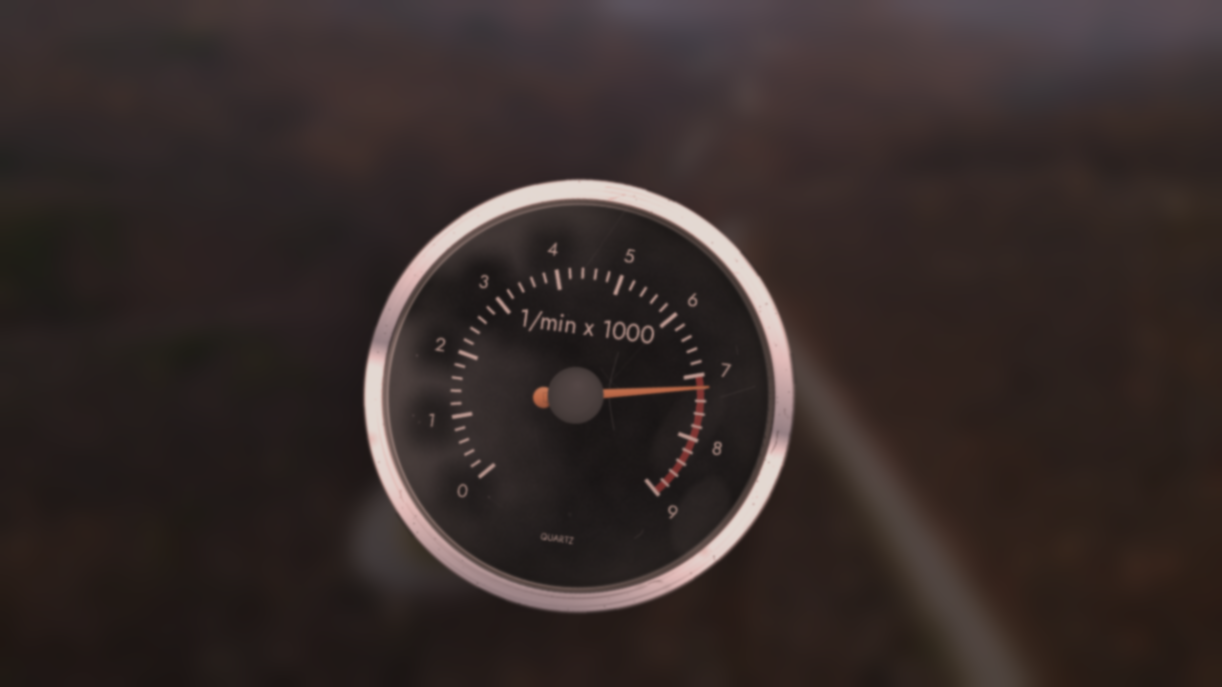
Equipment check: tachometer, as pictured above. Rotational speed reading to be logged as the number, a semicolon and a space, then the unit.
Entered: 7200; rpm
